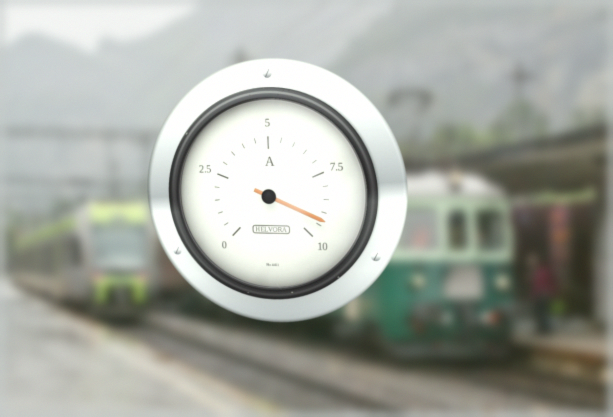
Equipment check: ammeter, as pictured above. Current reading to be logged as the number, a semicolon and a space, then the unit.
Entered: 9.25; A
